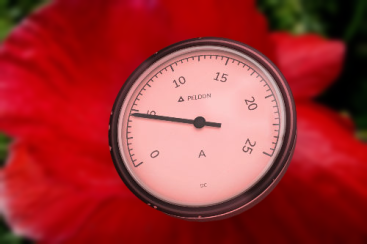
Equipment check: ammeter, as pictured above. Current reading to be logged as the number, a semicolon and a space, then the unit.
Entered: 4.5; A
